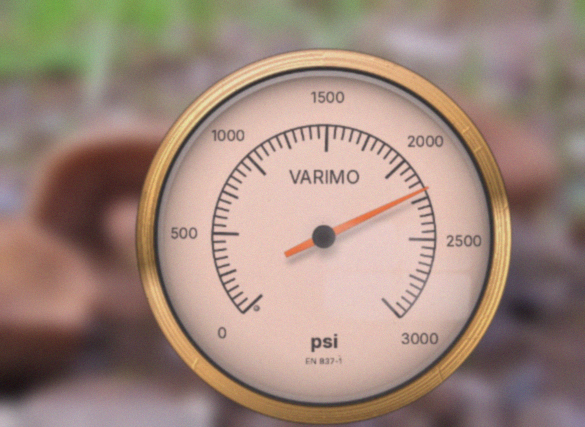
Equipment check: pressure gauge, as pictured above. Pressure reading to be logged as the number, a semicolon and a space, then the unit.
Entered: 2200; psi
